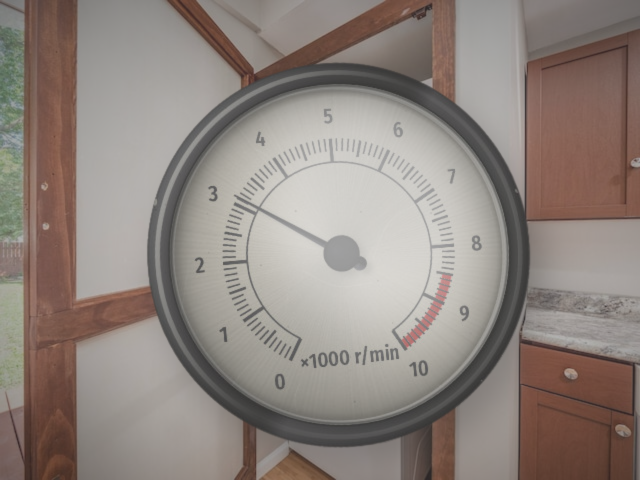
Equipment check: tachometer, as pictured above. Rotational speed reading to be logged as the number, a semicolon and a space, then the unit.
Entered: 3100; rpm
